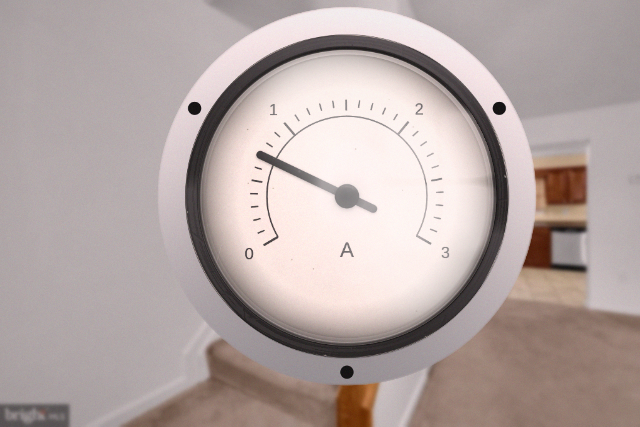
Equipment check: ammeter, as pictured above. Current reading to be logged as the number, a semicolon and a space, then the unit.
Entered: 0.7; A
